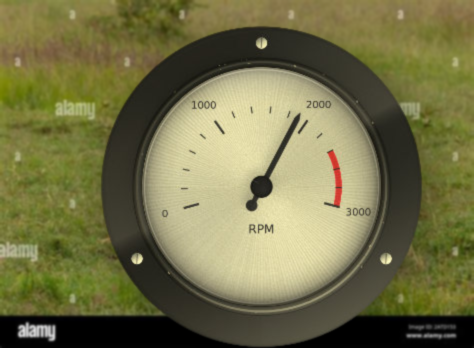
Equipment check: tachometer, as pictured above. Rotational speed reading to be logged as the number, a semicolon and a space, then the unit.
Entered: 1900; rpm
